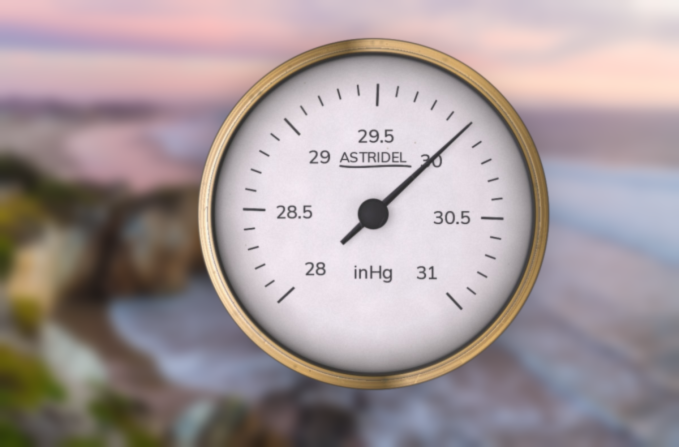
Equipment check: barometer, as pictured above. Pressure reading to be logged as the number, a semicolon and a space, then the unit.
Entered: 30; inHg
